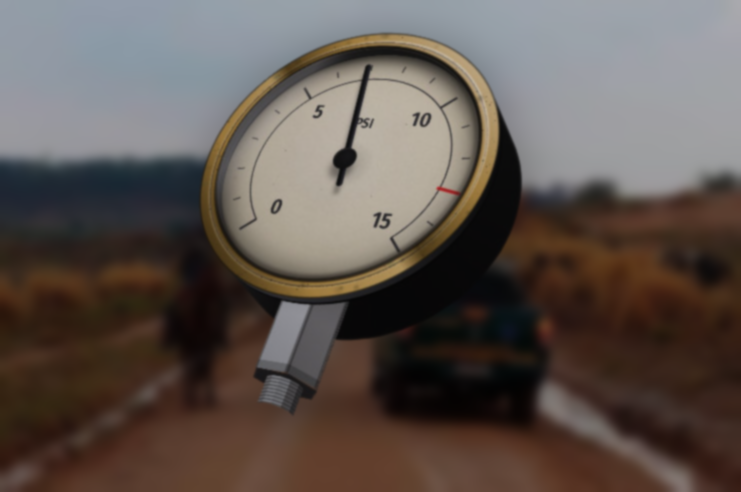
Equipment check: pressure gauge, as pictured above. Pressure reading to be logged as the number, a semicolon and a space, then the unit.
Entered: 7; psi
